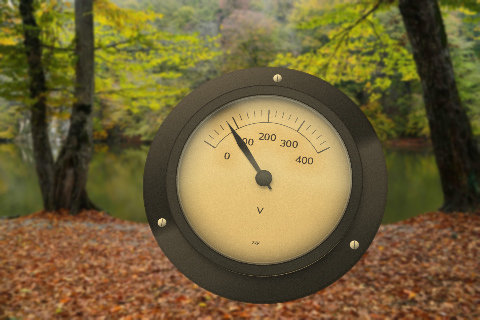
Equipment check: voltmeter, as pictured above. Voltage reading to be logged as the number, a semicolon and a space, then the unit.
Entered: 80; V
